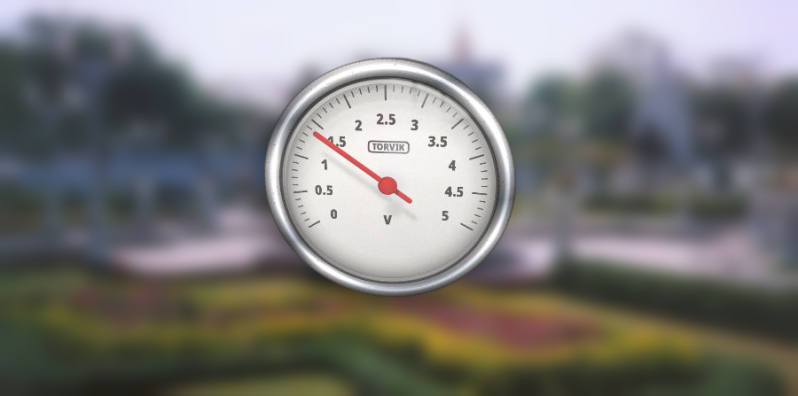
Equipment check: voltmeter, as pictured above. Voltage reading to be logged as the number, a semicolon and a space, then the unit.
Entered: 1.4; V
